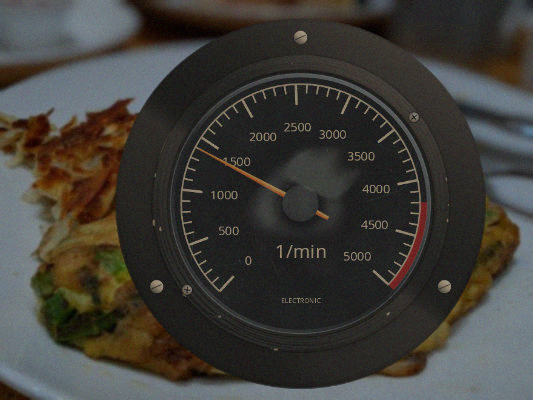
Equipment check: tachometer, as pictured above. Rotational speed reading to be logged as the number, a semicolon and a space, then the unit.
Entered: 1400; rpm
